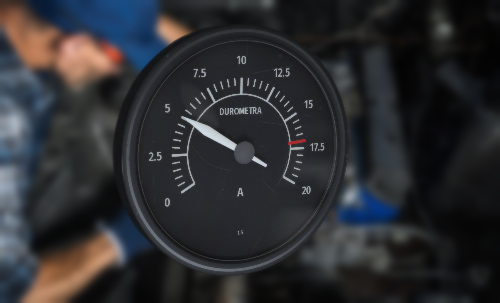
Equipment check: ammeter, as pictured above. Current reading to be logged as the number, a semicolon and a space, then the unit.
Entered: 5; A
